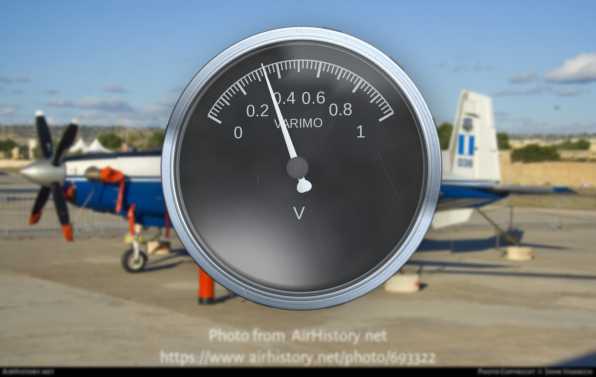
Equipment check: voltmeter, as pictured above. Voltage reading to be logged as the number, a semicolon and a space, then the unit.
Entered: 0.34; V
